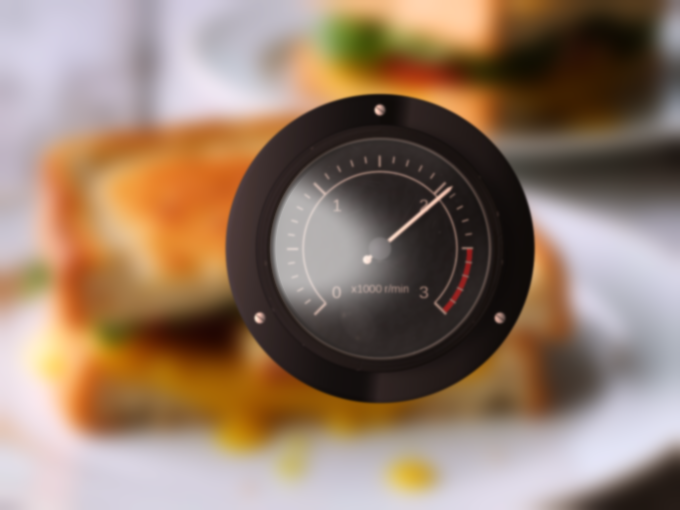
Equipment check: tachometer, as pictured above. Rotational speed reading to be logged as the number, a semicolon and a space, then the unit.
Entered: 2050; rpm
